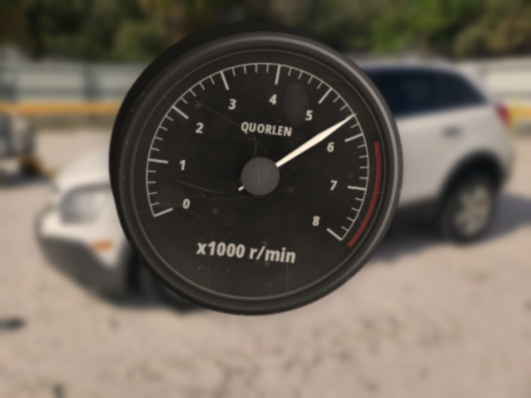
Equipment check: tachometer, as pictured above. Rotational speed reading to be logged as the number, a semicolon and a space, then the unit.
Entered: 5600; rpm
